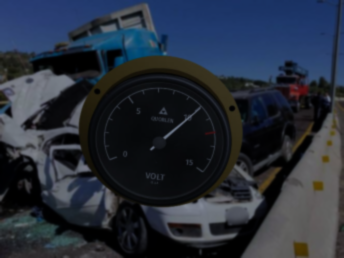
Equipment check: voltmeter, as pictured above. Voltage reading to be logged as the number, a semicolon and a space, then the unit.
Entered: 10; V
